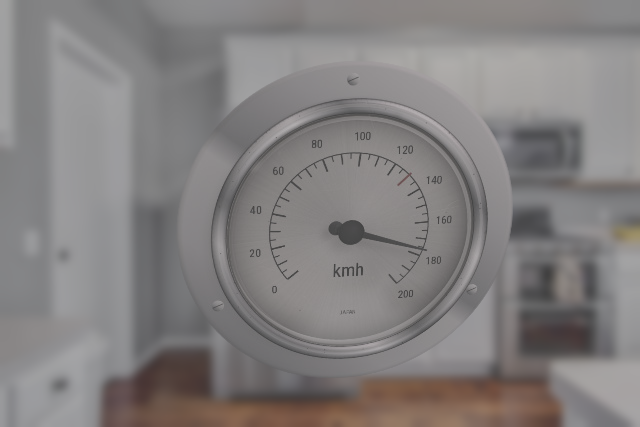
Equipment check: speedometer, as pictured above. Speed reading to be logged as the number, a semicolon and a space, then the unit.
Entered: 175; km/h
